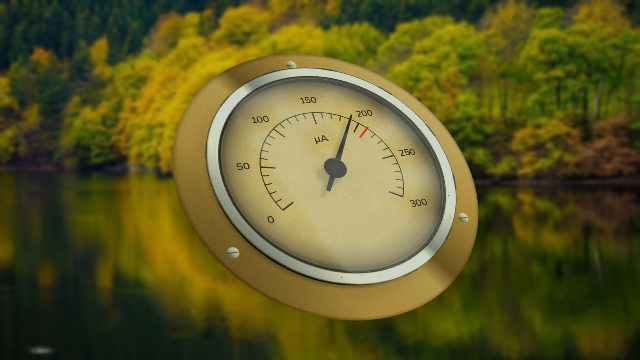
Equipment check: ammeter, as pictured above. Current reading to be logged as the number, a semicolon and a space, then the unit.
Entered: 190; µA
